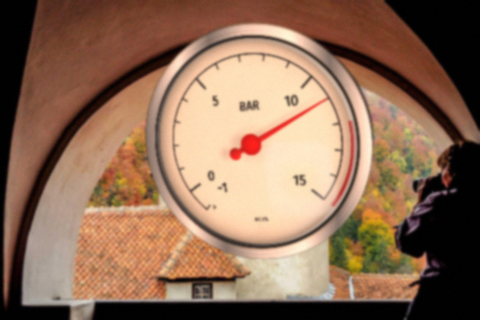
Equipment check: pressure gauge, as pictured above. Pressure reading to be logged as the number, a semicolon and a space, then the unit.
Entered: 11; bar
